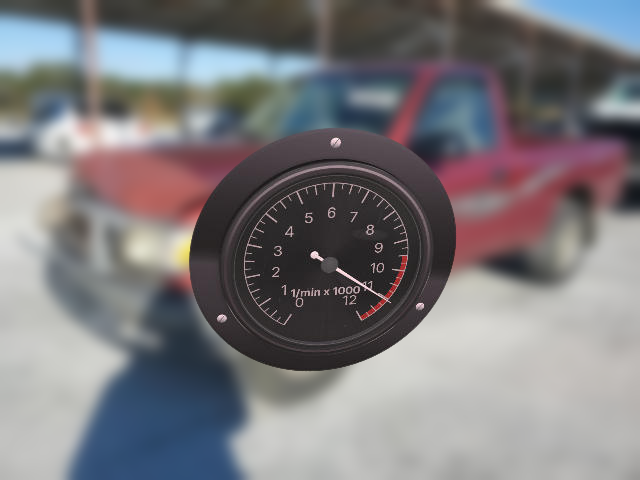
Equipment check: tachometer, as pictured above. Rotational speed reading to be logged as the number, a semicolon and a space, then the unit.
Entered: 11000; rpm
